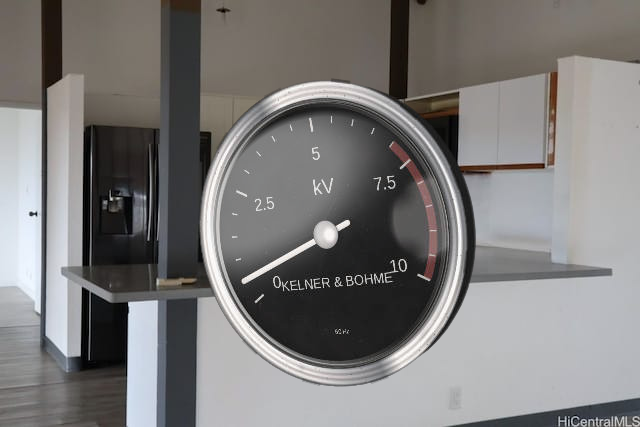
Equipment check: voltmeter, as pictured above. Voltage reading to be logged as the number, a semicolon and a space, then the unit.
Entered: 0.5; kV
